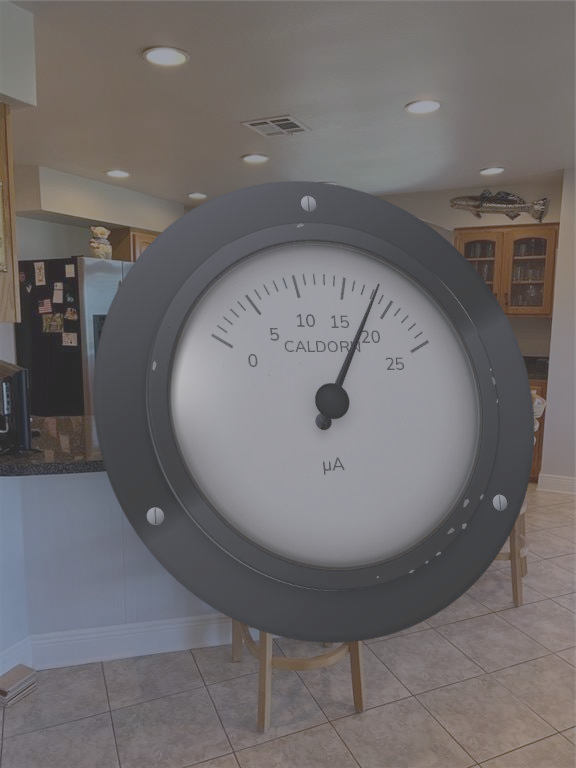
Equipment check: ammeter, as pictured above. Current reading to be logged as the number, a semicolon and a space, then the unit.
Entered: 18; µA
